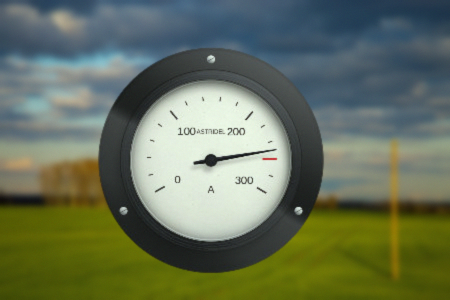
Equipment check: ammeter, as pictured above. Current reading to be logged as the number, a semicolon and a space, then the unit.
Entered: 250; A
